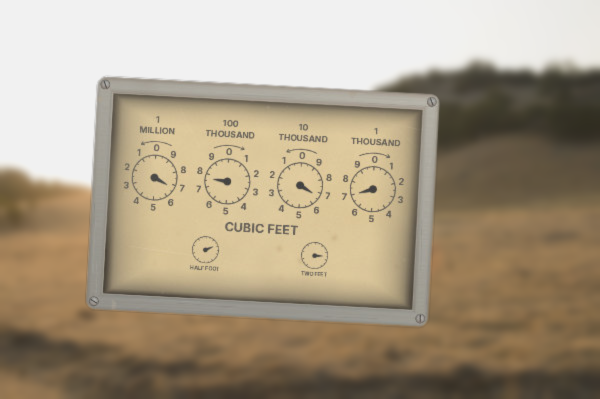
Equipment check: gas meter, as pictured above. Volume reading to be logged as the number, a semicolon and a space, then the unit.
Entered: 676700; ft³
